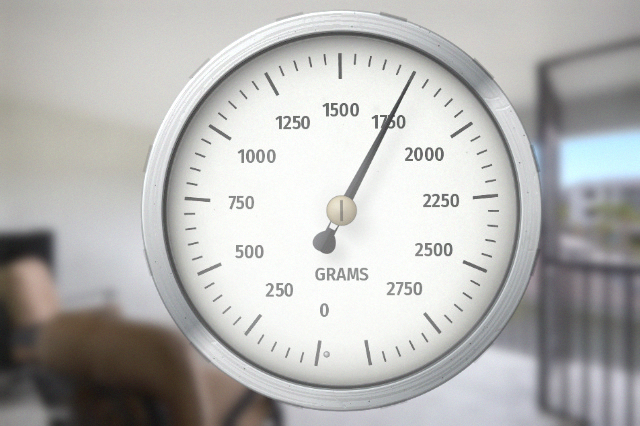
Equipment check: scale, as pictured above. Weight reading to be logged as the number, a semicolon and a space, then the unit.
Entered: 1750; g
